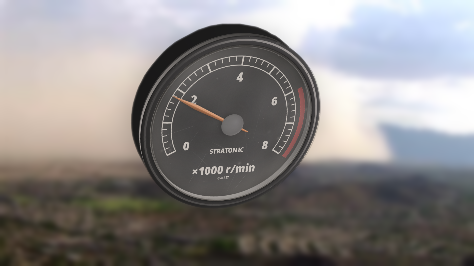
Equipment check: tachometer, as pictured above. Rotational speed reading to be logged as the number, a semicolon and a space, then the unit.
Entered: 1800; rpm
